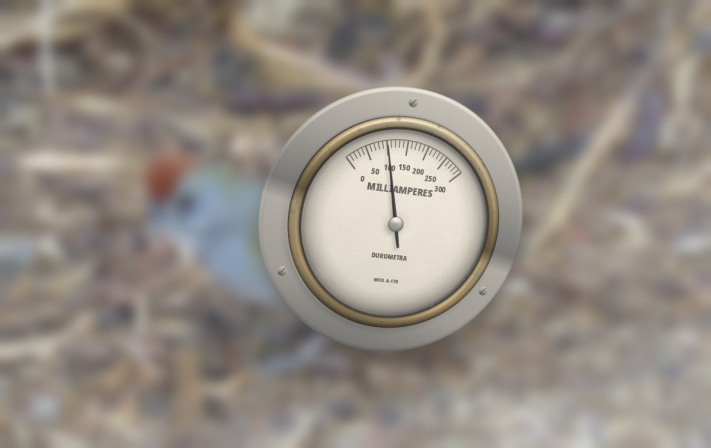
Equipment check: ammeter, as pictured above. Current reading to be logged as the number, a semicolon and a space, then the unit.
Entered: 100; mA
